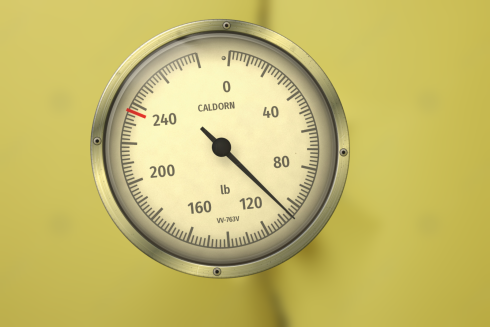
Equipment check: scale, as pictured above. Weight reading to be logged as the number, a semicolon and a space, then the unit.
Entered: 106; lb
